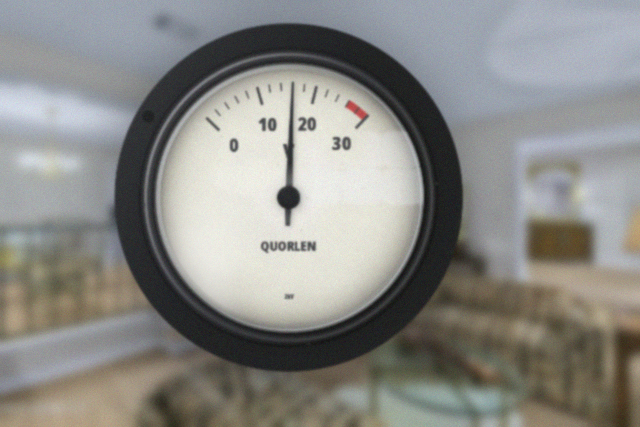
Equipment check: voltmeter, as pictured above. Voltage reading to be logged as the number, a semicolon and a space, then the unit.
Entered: 16; V
